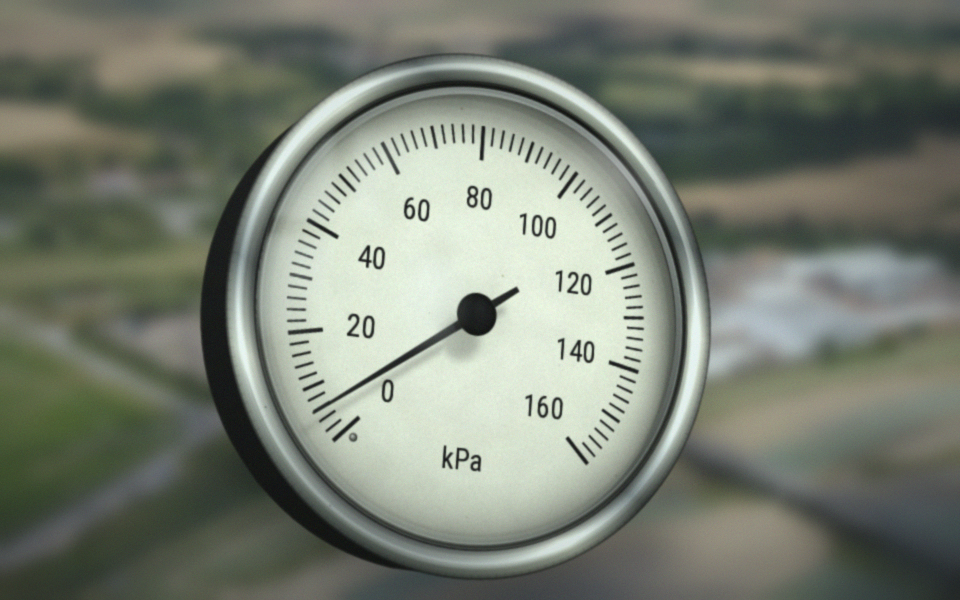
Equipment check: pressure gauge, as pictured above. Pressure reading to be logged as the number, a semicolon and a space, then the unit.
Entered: 6; kPa
